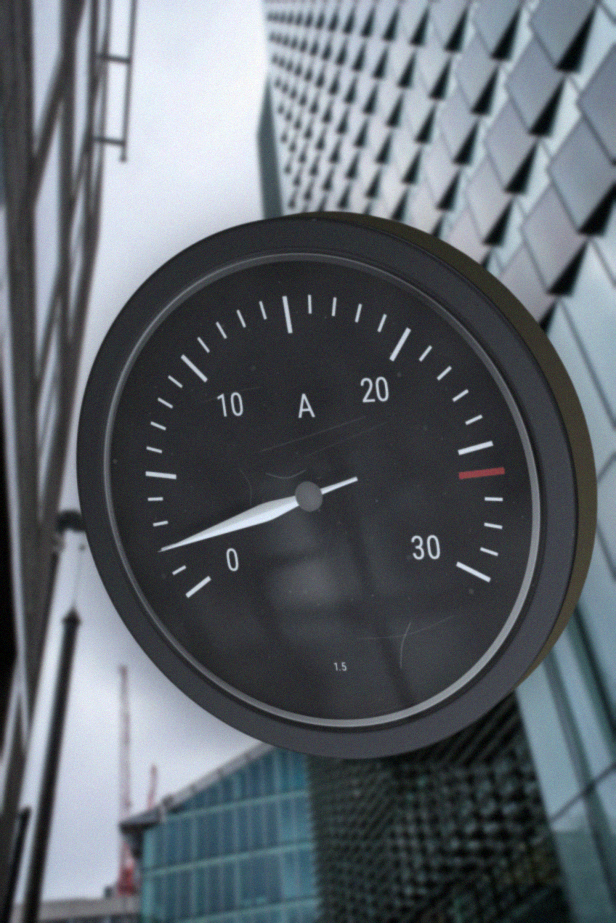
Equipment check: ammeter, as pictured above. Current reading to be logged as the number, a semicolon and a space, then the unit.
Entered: 2; A
